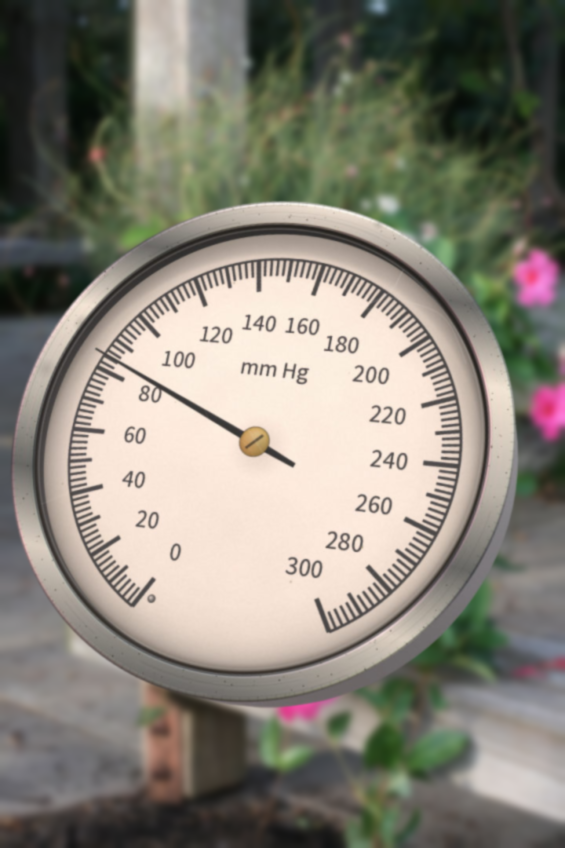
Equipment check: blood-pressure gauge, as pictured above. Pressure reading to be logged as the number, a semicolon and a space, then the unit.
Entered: 84; mmHg
